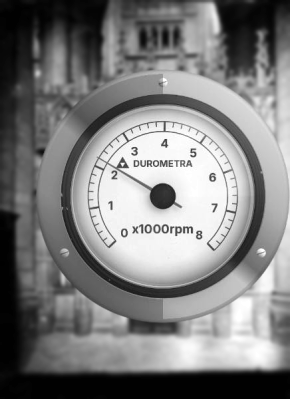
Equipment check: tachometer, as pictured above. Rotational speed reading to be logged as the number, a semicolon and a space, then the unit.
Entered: 2200; rpm
